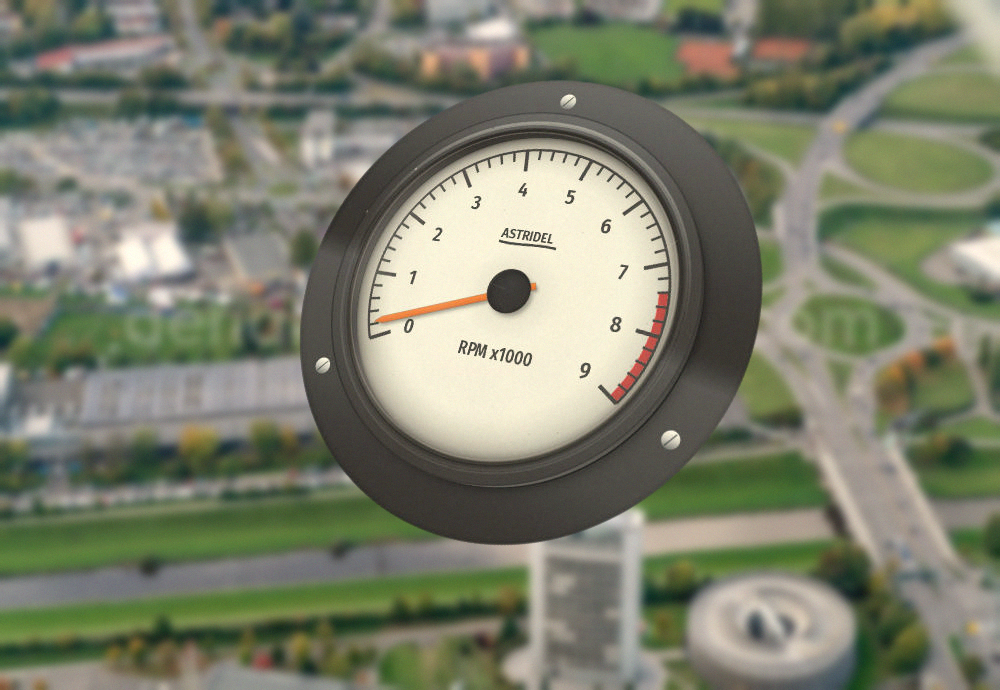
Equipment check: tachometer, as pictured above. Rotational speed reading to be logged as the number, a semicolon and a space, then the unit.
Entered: 200; rpm
